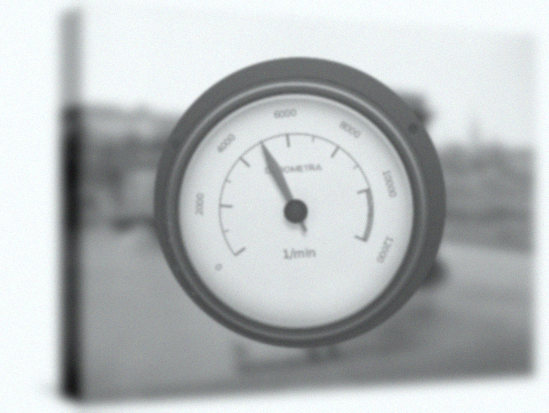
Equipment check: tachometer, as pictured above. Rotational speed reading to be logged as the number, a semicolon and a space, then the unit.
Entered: 5000; rpm
